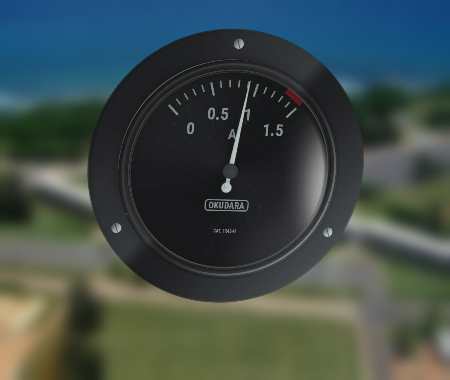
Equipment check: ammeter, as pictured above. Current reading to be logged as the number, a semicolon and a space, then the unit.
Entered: 0.9; A
